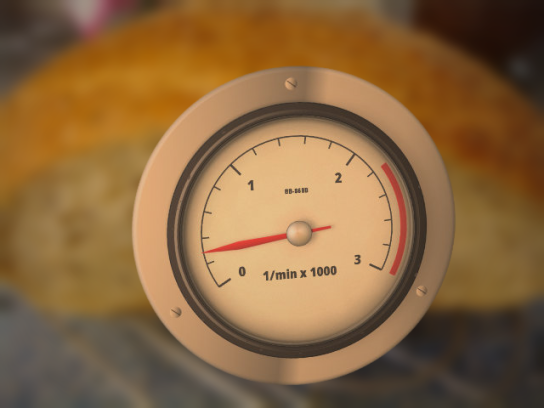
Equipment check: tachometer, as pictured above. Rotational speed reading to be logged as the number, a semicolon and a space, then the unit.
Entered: 300; rpm
